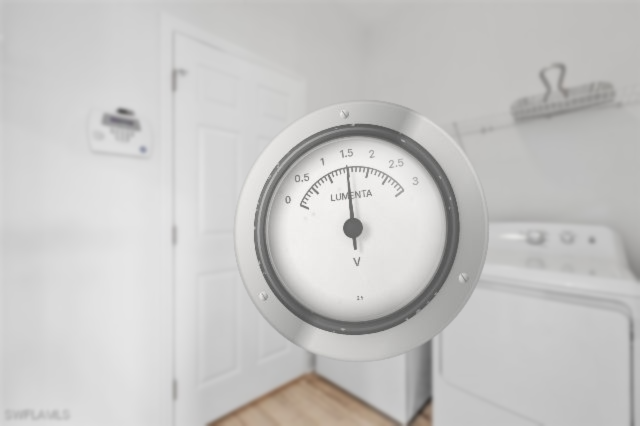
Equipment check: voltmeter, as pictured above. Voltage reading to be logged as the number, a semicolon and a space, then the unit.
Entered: 1.5; V
